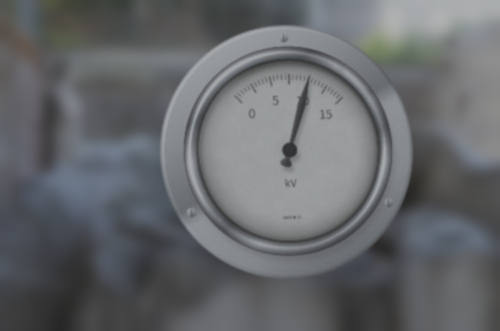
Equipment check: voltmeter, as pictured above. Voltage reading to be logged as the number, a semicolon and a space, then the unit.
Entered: 10; kV
